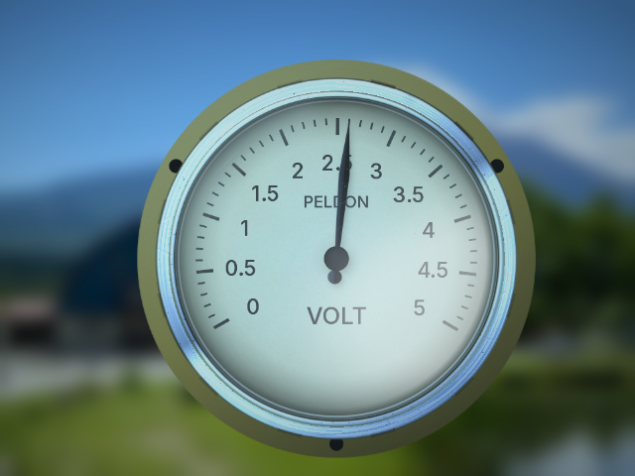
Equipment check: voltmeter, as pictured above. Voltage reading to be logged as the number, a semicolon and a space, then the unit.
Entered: 2.6; V
